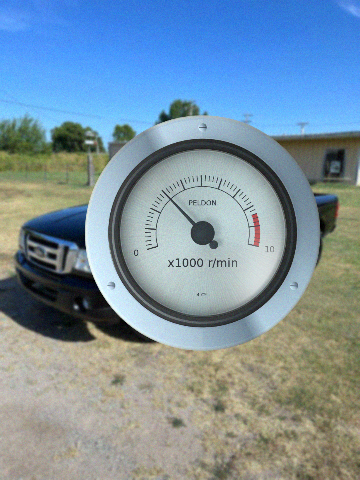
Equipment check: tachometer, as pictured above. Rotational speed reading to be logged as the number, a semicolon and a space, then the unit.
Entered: 3000; rpm
